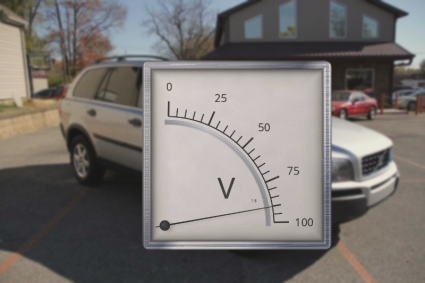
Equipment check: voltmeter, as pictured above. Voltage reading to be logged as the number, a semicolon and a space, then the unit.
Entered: 90; V
